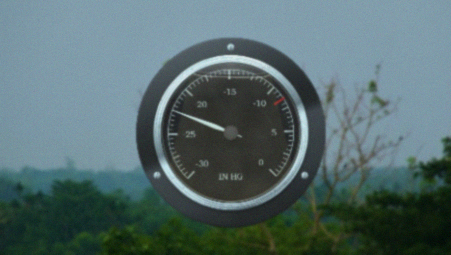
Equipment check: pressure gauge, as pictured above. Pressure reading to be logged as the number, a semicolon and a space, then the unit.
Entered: -22.5; inHg
